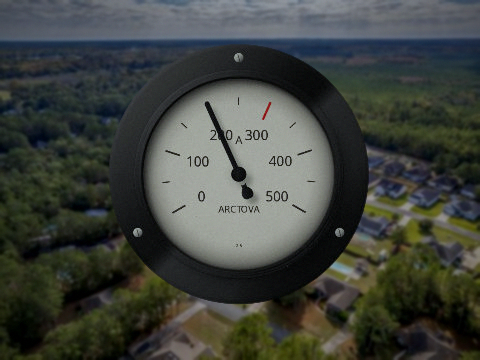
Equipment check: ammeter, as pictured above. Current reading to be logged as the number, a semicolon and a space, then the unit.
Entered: 200; A
